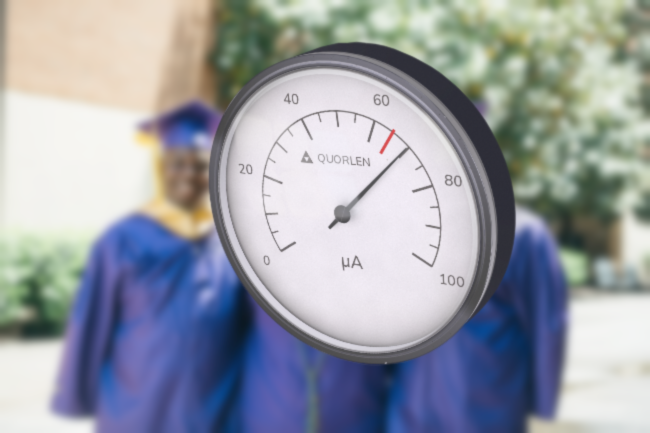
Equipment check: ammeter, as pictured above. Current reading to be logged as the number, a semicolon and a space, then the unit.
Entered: 70; µA
